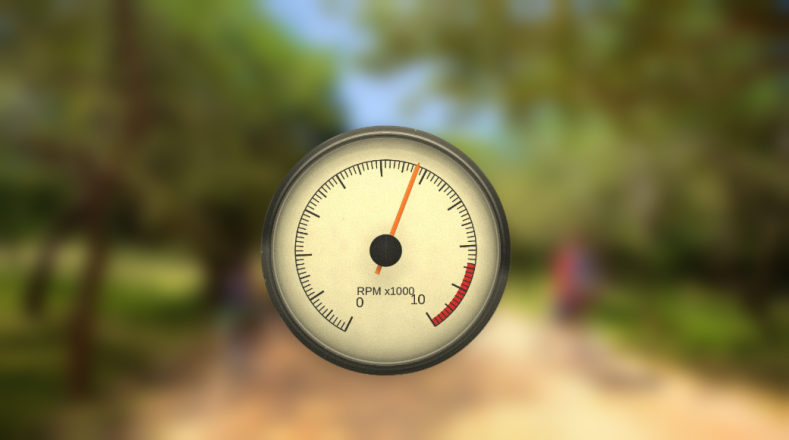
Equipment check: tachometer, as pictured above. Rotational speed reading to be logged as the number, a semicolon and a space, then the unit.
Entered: 5800; rpm
